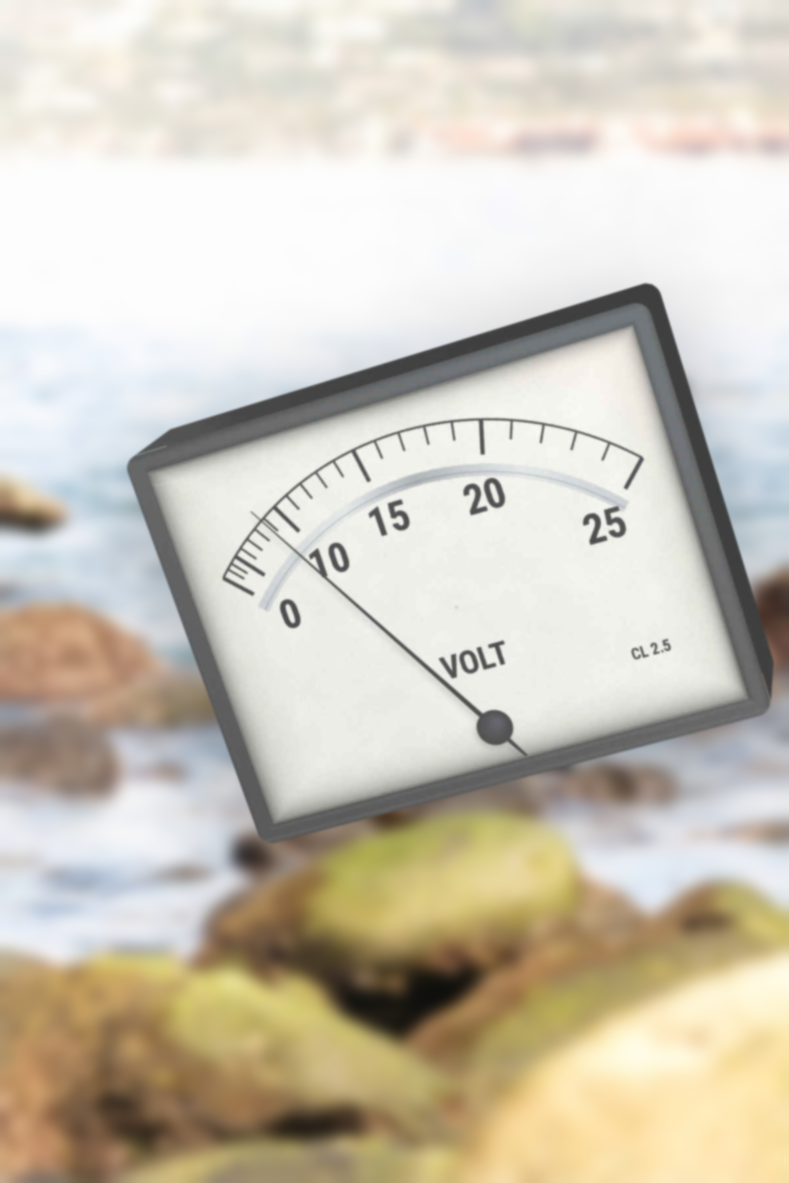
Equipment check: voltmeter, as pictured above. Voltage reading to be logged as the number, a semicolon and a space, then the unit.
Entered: 9; V
